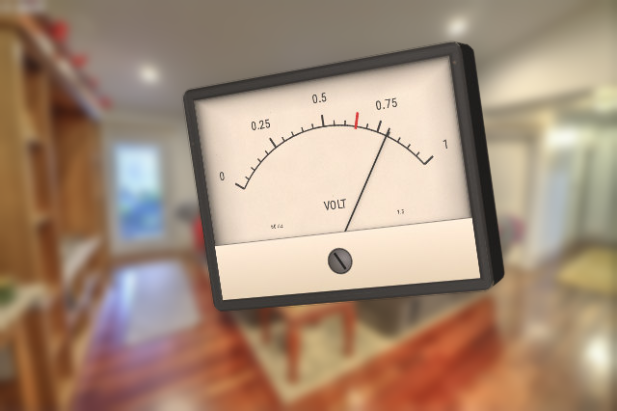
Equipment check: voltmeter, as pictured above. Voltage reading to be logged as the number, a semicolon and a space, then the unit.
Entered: 0.8; V
